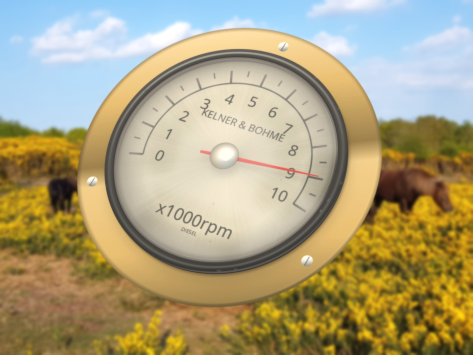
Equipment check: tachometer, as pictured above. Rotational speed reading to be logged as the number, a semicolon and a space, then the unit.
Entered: 9000; rpm
